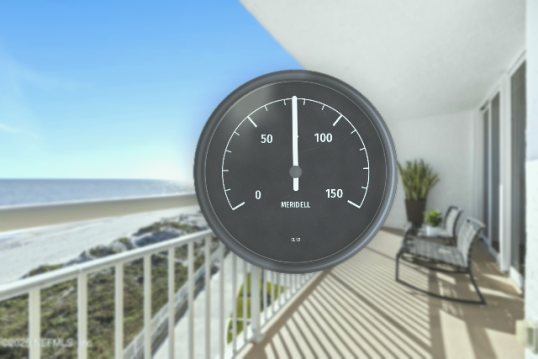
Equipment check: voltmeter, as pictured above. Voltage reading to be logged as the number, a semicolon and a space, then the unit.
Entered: 75; V
